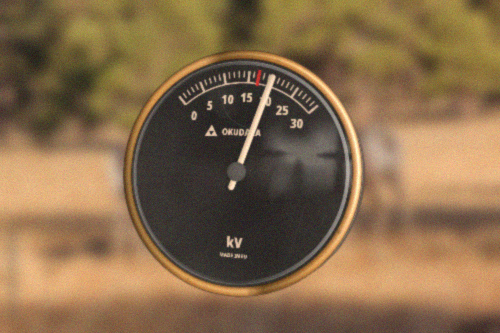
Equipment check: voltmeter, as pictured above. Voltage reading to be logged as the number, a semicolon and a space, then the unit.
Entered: 20; kV
